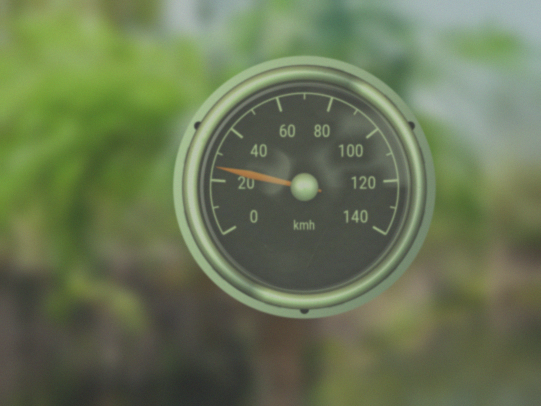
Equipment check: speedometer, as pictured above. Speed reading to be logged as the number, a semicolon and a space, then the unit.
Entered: 25; km/h
